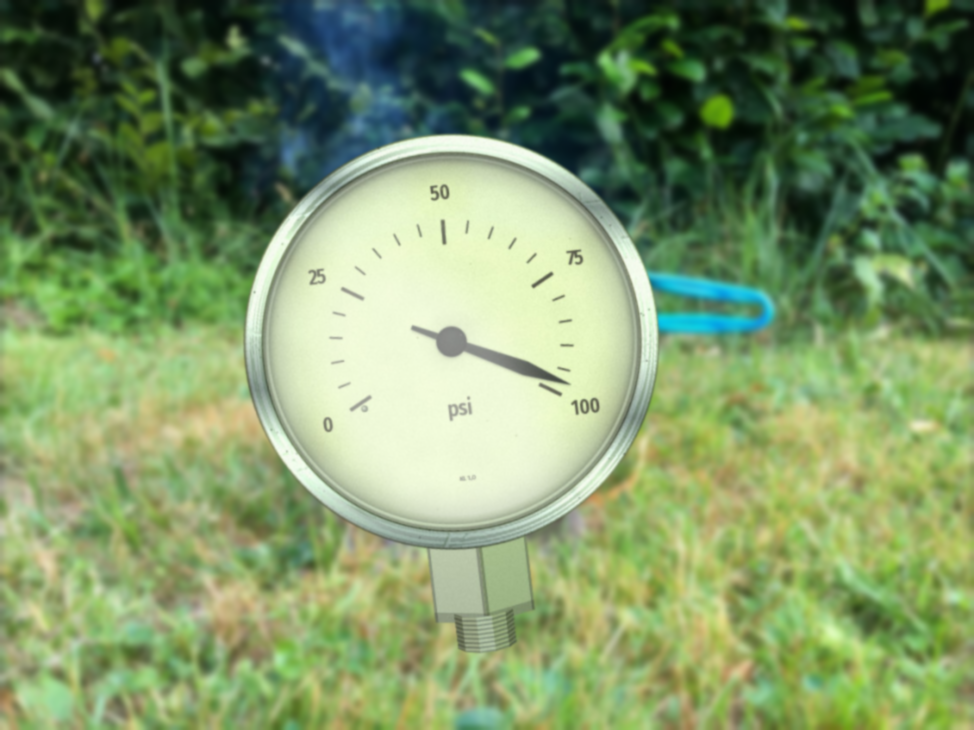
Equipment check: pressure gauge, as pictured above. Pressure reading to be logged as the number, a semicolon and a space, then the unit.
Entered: 97.5; psi
